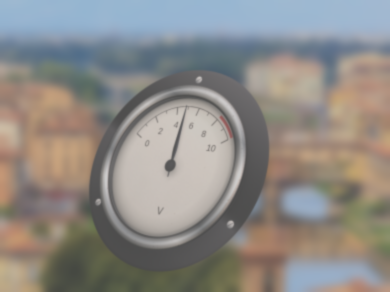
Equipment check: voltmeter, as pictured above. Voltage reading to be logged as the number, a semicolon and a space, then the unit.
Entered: 5; V
